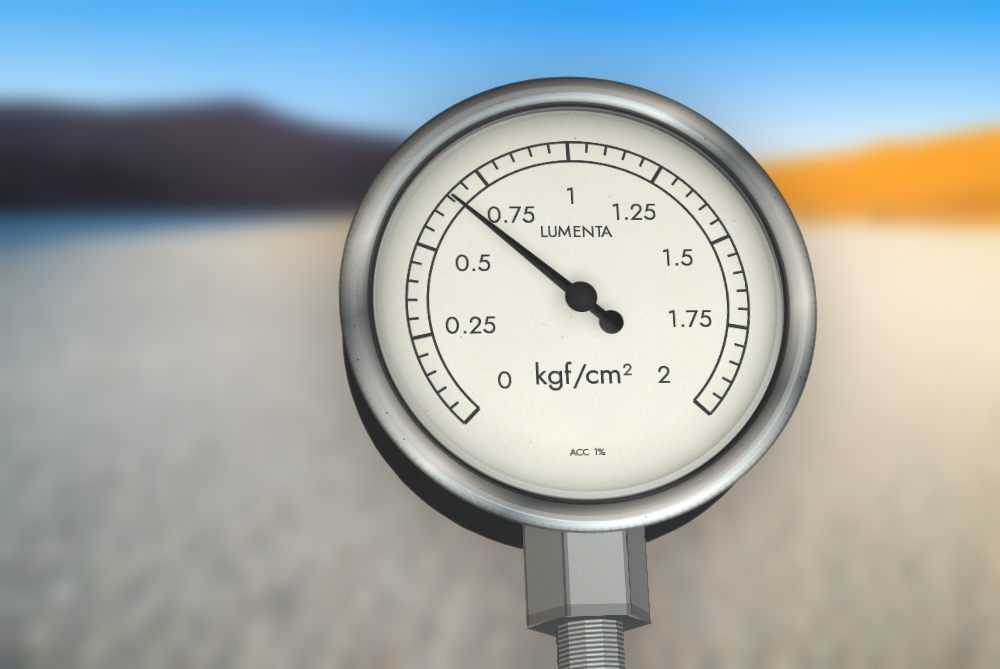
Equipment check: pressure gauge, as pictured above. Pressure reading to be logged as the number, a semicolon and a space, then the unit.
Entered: 0.65; kg/cm²
